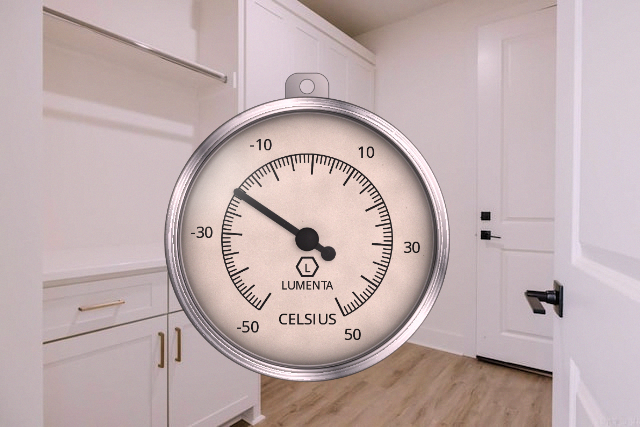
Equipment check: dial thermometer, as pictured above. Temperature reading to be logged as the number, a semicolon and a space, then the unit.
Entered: -20; °C
